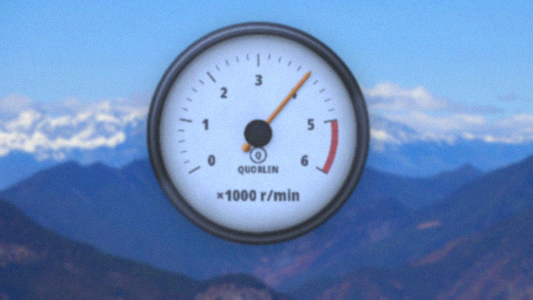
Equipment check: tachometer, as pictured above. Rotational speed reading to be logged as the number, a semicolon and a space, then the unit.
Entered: 4000; rpm
